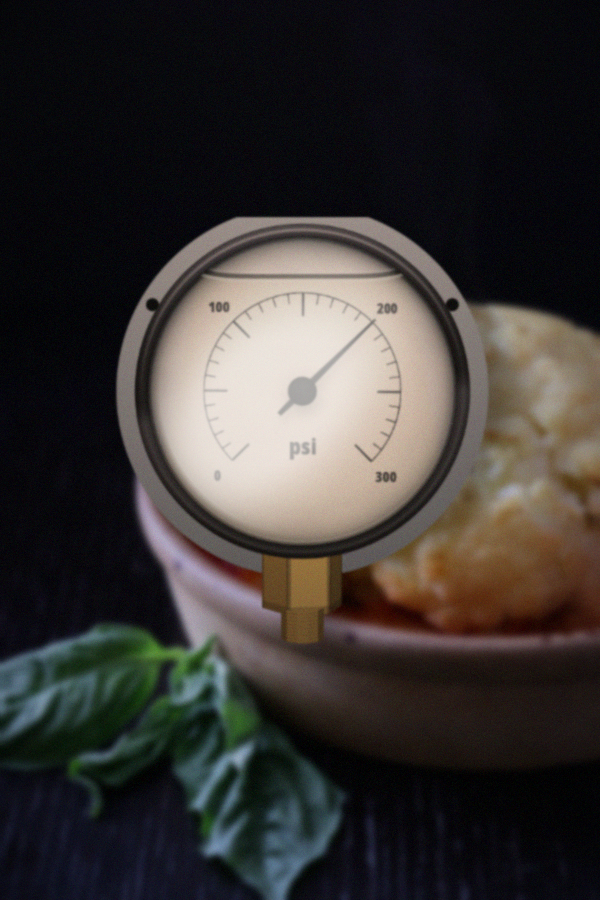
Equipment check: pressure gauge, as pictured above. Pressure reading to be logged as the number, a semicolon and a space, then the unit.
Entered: 200; psi
